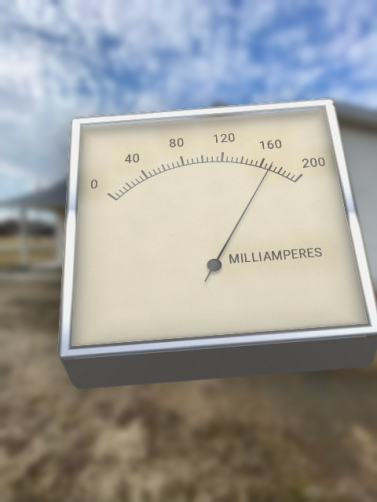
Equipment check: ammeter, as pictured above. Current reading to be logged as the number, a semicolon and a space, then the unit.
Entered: 170; mA
